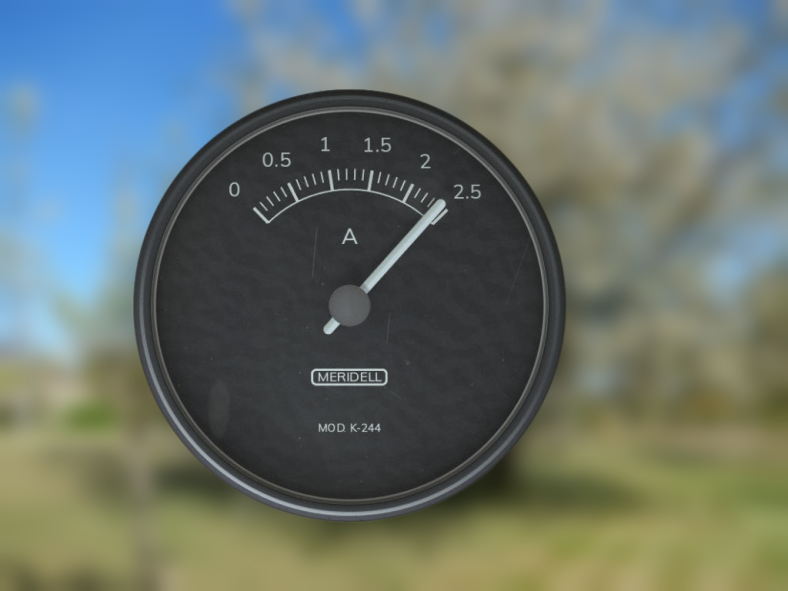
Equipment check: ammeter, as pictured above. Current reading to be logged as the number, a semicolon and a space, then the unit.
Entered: 2.4; A
